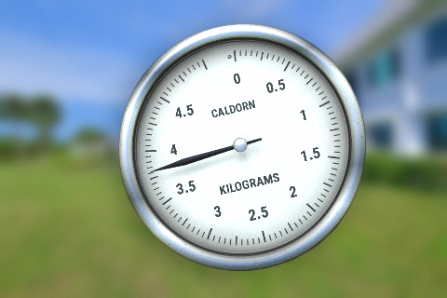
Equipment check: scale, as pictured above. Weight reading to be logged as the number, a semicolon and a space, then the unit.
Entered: 3.8; kg
